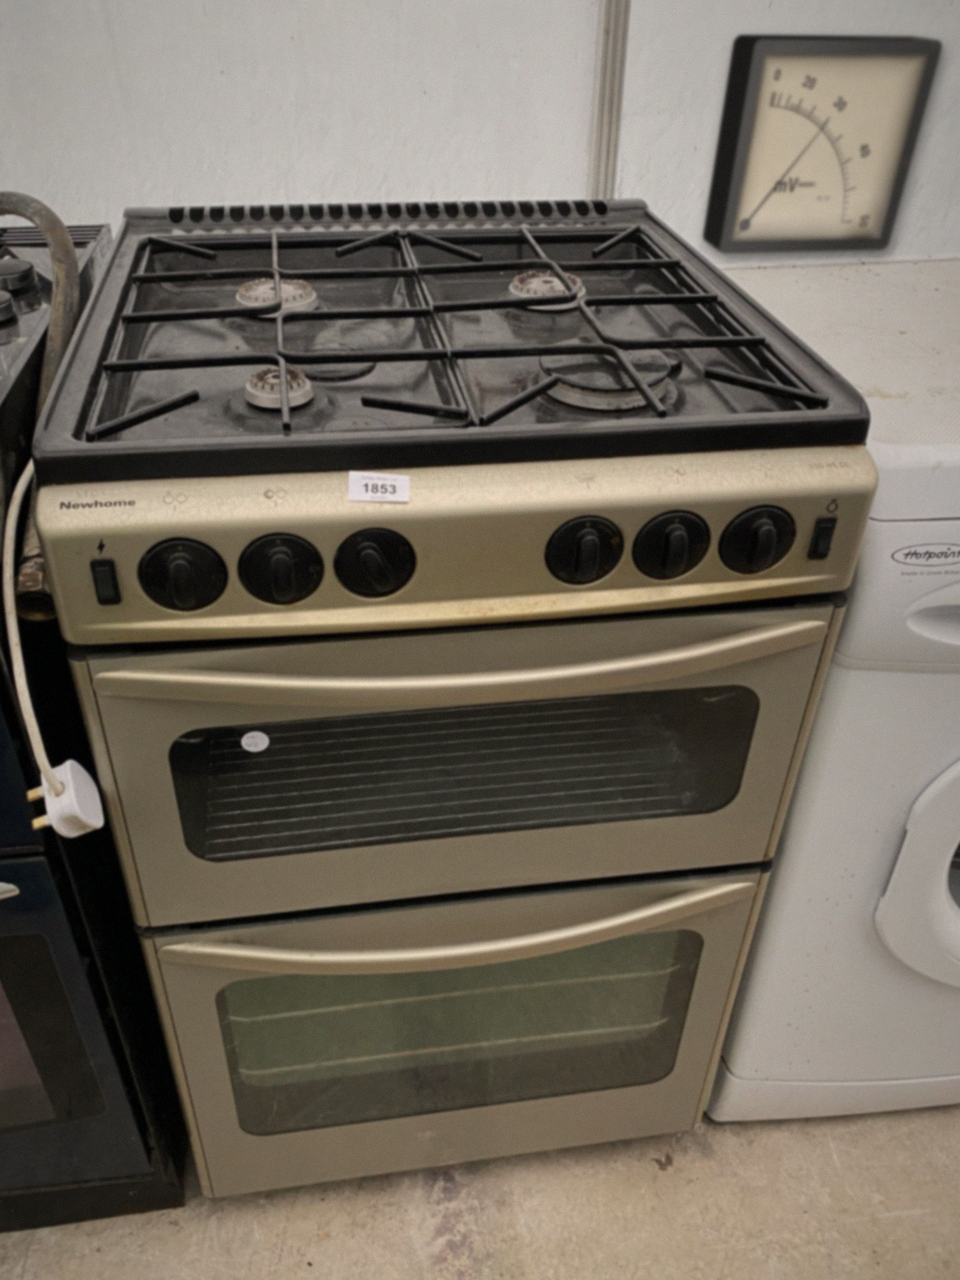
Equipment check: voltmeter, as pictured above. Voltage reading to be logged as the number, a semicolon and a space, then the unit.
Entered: 30; mV
